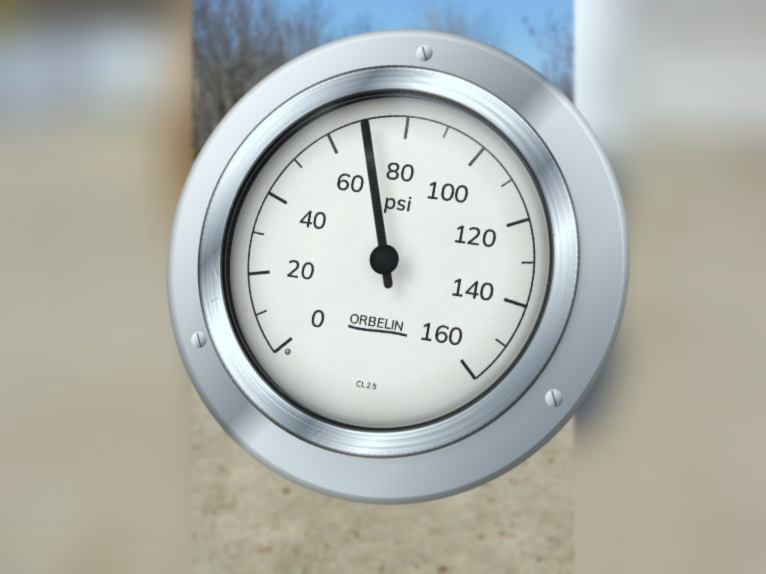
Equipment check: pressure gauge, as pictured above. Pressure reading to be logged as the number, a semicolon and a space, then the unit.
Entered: 70; psi
